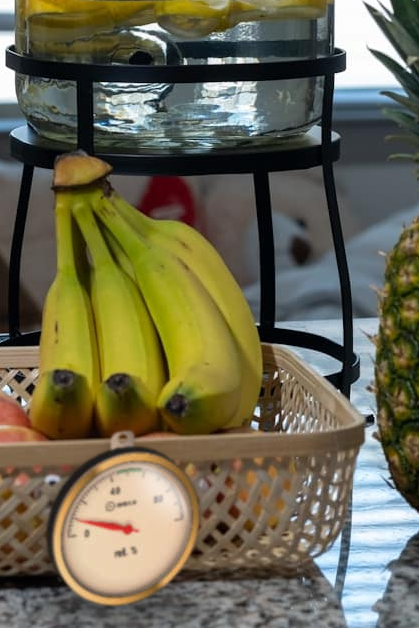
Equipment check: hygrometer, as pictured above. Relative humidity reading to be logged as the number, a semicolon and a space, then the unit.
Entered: 10; %
